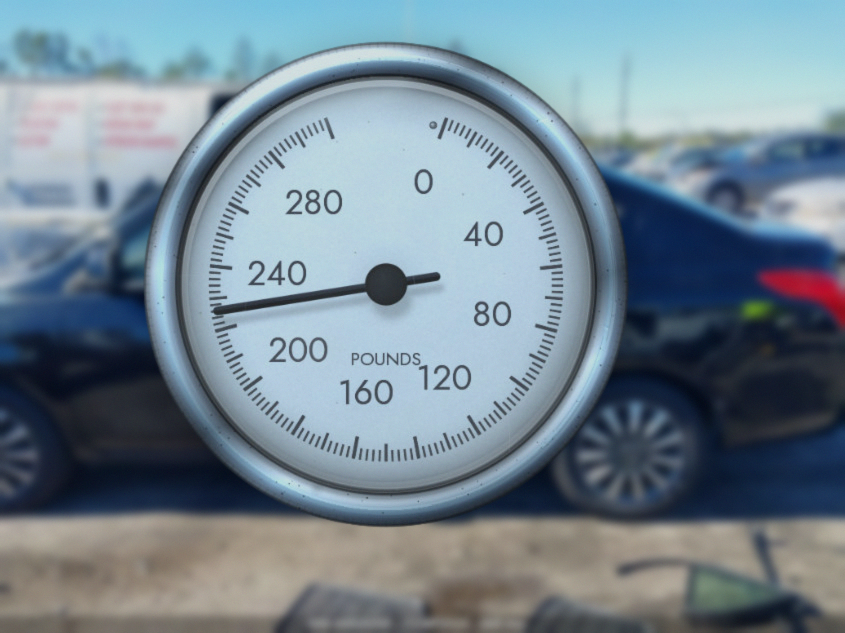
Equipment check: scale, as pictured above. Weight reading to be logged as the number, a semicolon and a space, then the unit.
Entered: 226; lb
